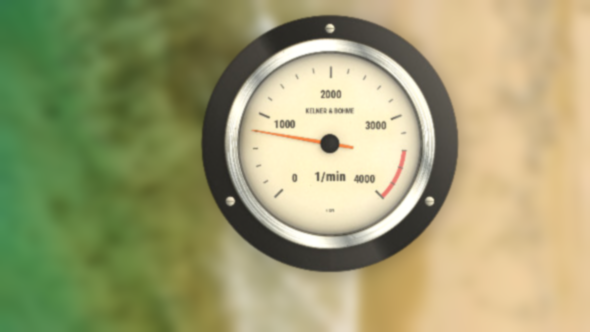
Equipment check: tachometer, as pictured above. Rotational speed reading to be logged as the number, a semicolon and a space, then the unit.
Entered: 800; rpm
